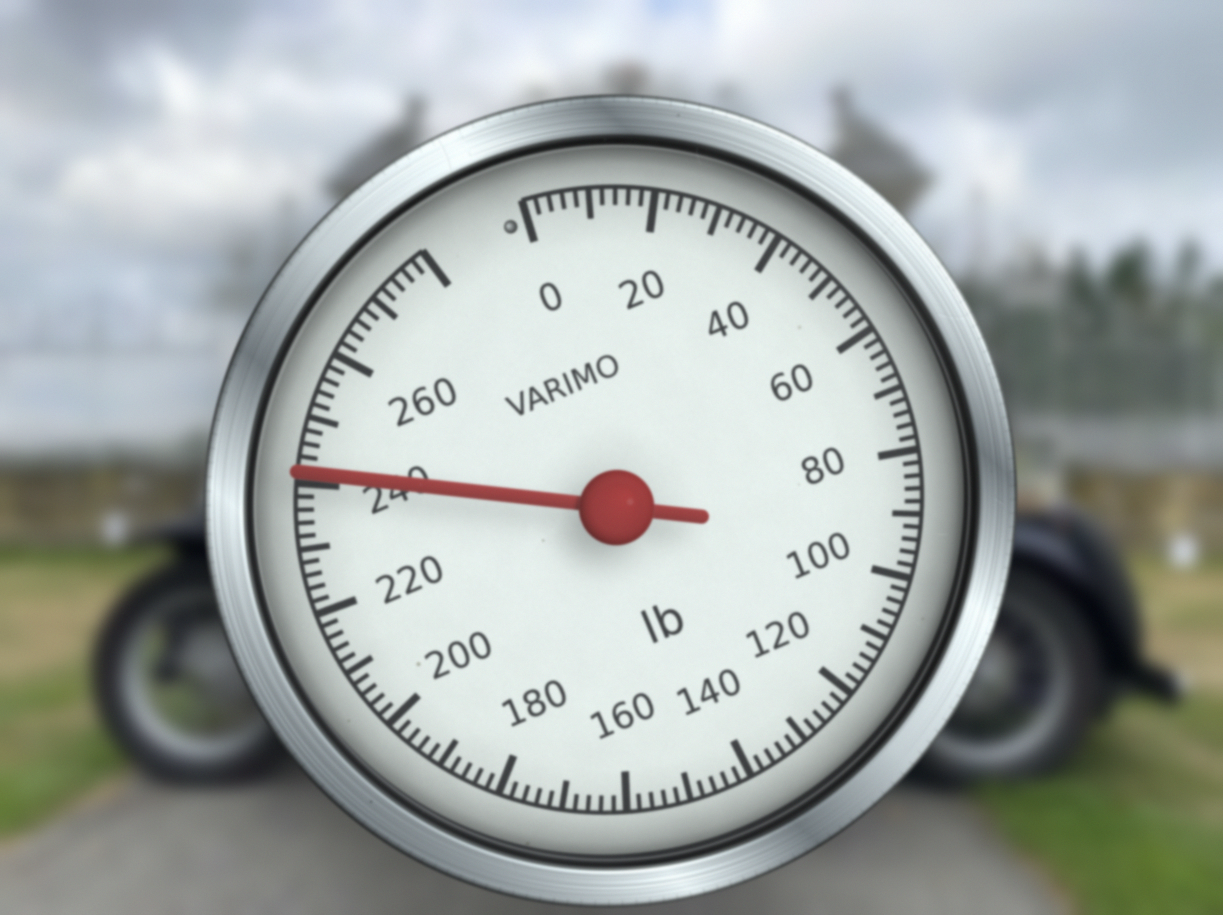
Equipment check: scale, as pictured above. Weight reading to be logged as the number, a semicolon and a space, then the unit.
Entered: 242; lb
